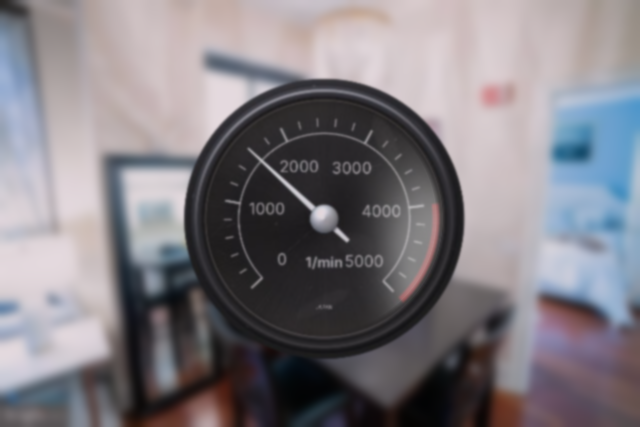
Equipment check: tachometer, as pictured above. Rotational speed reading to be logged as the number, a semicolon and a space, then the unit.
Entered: 1600; rpm
